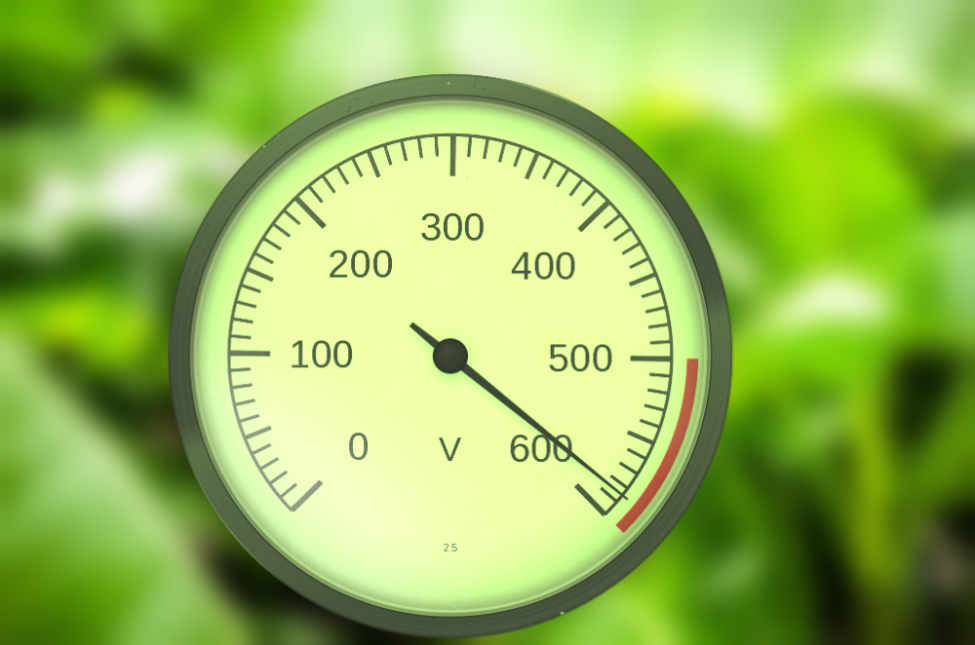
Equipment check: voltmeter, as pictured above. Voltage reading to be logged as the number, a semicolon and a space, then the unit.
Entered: 585; V
